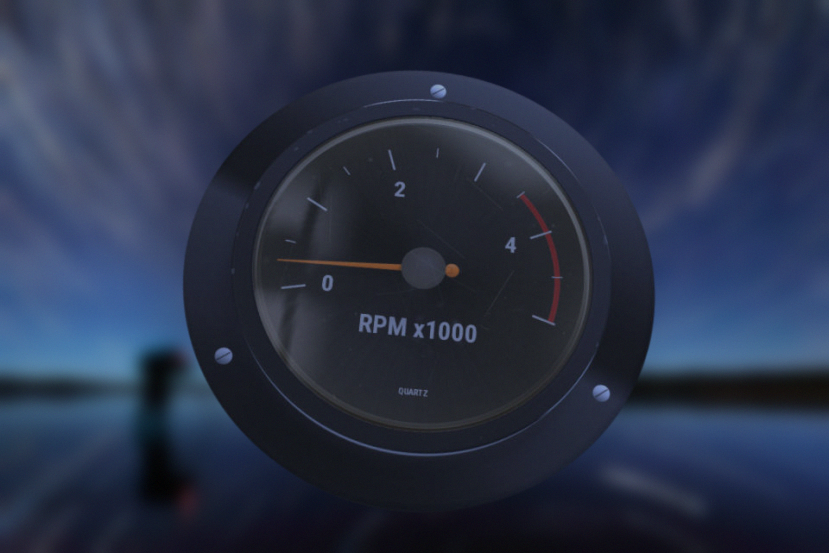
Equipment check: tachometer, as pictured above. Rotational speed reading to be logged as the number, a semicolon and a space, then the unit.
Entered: 250; rpm
